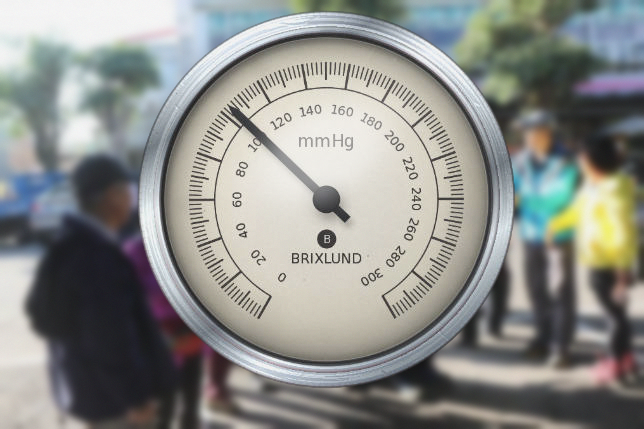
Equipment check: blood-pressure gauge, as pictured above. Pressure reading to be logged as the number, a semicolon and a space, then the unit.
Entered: 104; mmHg
